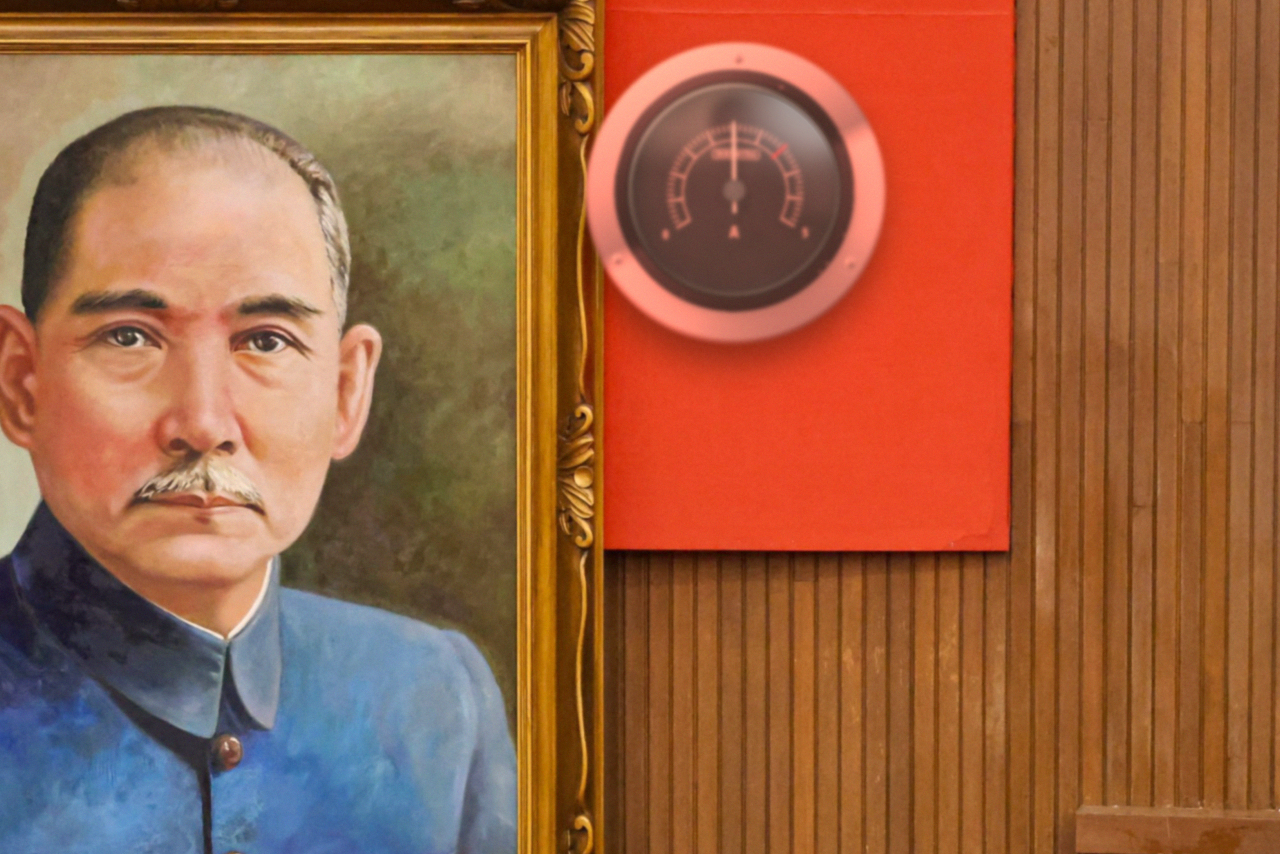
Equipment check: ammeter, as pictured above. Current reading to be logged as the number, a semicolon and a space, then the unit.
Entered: 2.5; A
